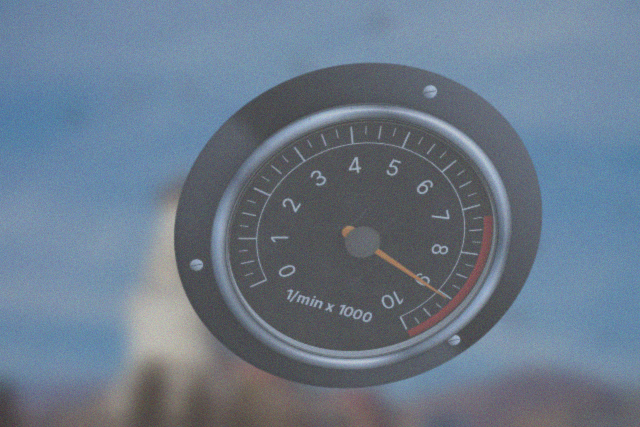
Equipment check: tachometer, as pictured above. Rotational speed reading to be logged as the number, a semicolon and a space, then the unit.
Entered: 9000; rpm
